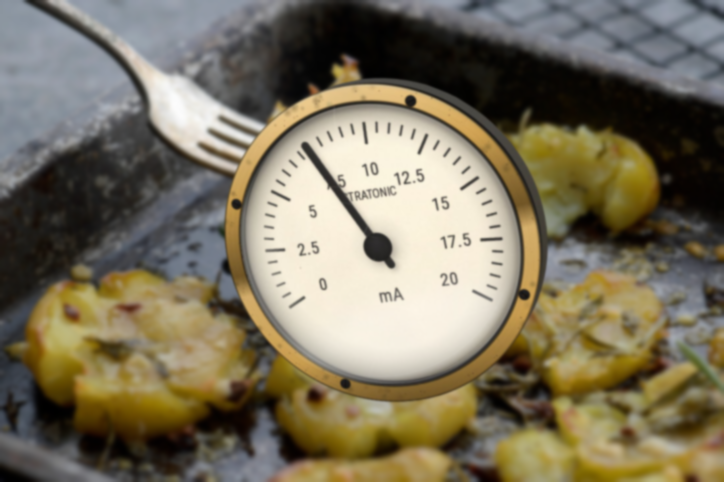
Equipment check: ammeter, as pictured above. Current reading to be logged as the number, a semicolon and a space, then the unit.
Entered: 7.5; mA
